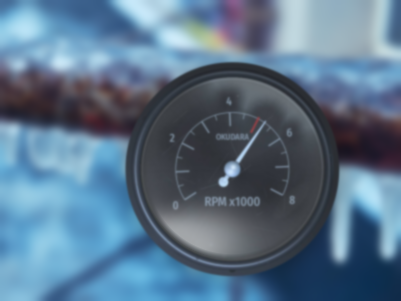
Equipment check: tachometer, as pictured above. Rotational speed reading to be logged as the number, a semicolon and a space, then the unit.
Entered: 5250; rpm
